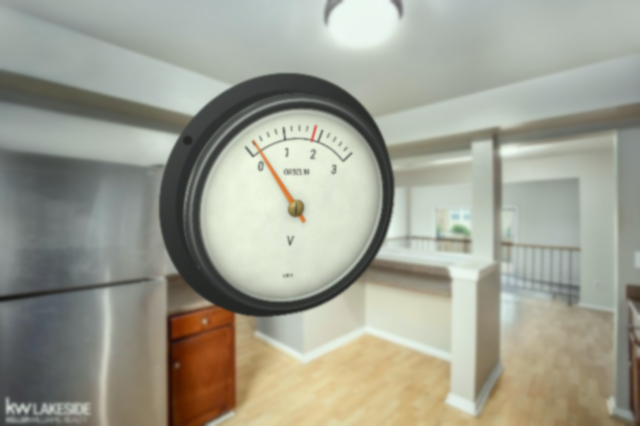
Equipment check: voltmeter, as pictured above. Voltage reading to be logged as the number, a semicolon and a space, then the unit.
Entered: 0.2; V
